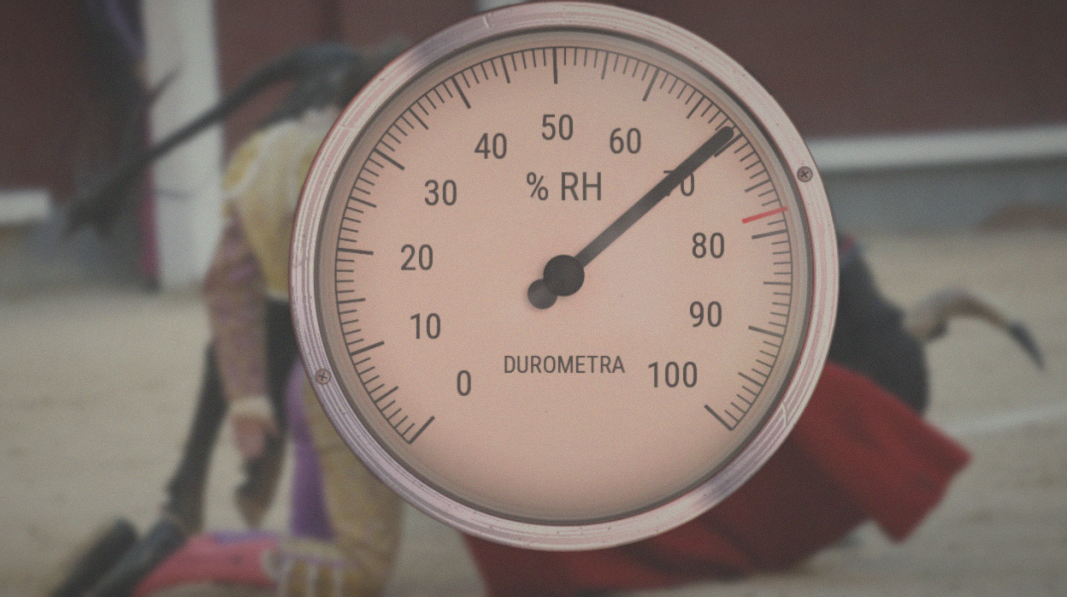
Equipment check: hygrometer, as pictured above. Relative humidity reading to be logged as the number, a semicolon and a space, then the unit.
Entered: 69; %
